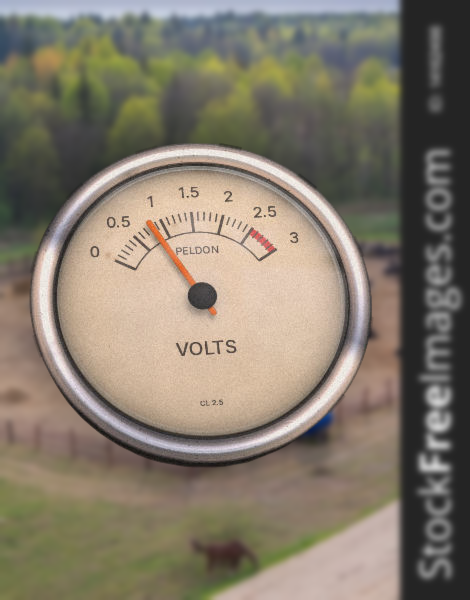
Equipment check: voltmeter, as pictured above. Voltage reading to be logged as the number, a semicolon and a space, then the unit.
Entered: 0.8; V
